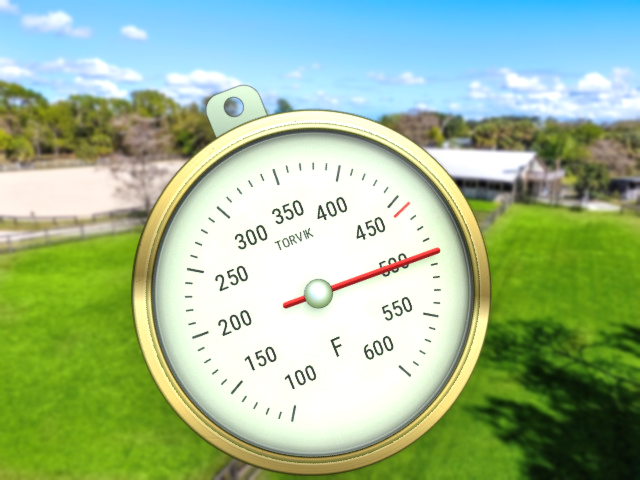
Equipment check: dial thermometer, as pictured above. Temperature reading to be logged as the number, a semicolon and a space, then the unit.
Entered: 500; °F
